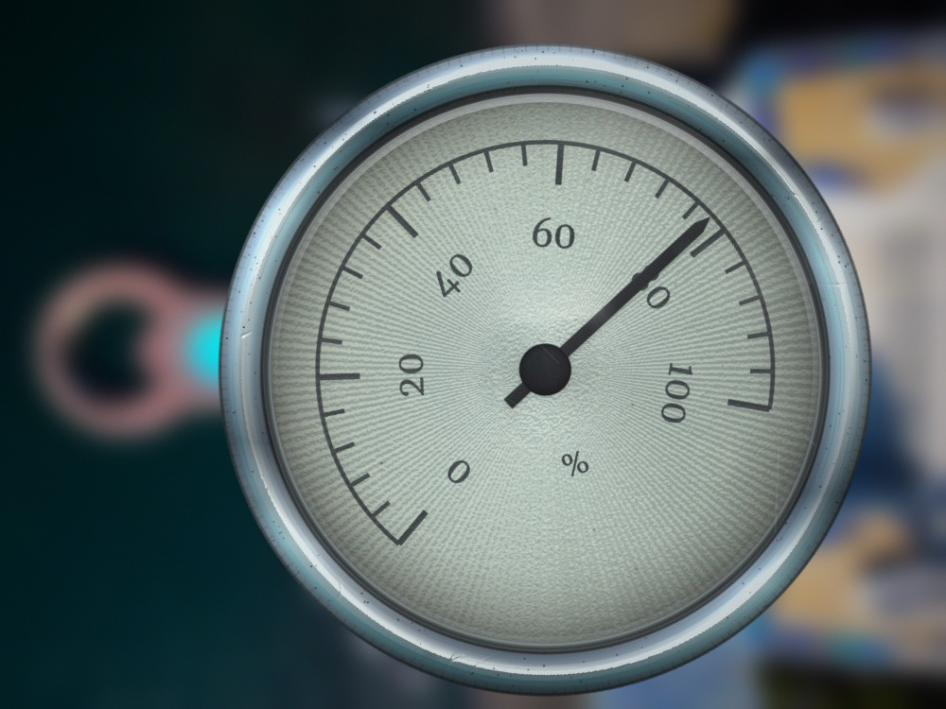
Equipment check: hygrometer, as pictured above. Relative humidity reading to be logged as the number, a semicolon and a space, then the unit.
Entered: 78; %
